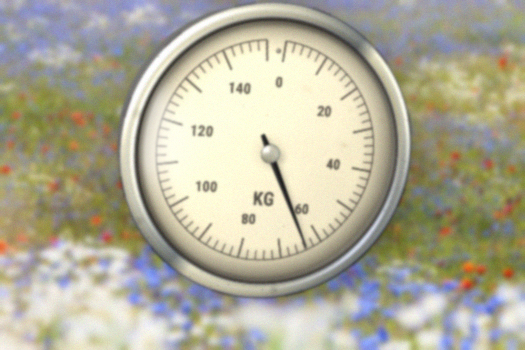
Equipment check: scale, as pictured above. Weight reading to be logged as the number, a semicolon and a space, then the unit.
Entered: 64; kg
